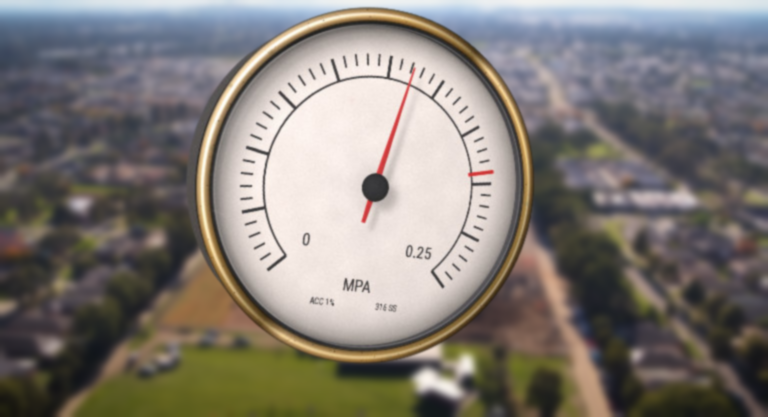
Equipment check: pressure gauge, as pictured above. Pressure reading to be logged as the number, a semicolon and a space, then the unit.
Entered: 0.135; MPa
